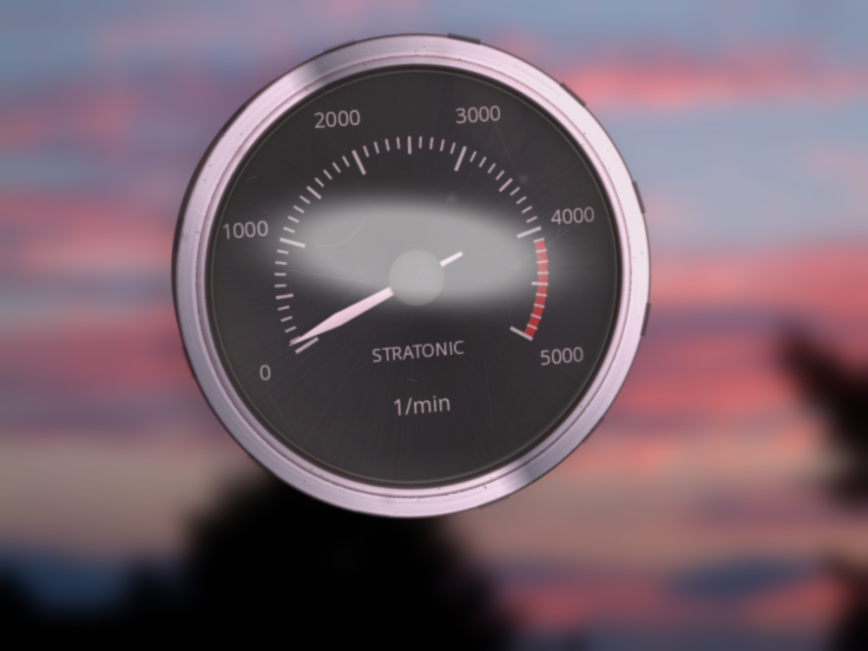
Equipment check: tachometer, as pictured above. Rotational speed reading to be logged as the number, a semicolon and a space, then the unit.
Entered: 100; rpm
